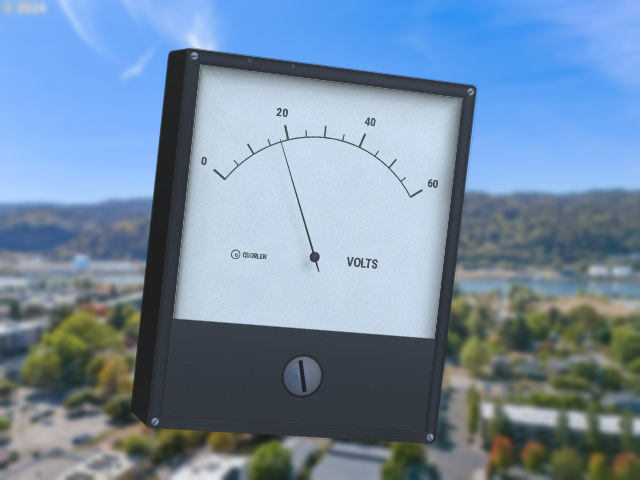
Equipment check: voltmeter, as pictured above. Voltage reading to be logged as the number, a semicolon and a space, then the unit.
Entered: 17.5; V
